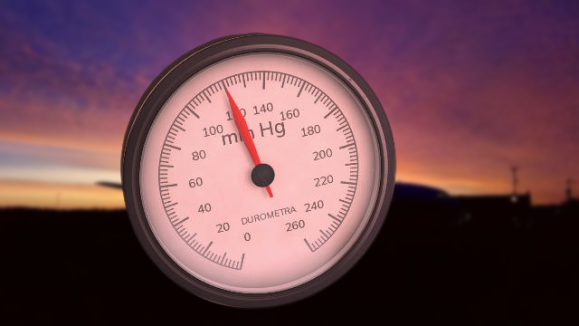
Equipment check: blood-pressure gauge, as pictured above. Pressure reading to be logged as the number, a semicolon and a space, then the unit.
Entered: 120; mmHg
